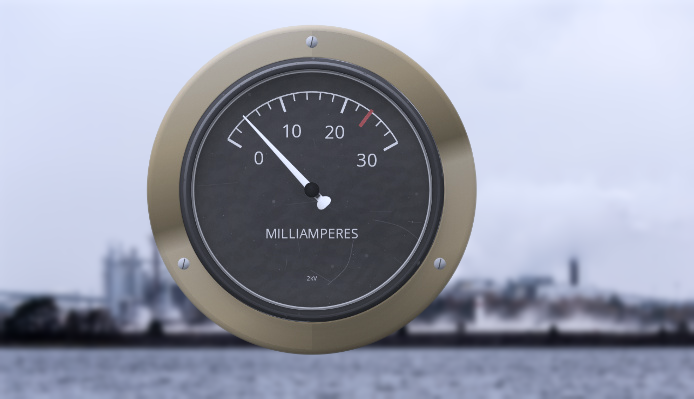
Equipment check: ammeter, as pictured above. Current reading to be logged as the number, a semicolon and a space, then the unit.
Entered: 4; mA
